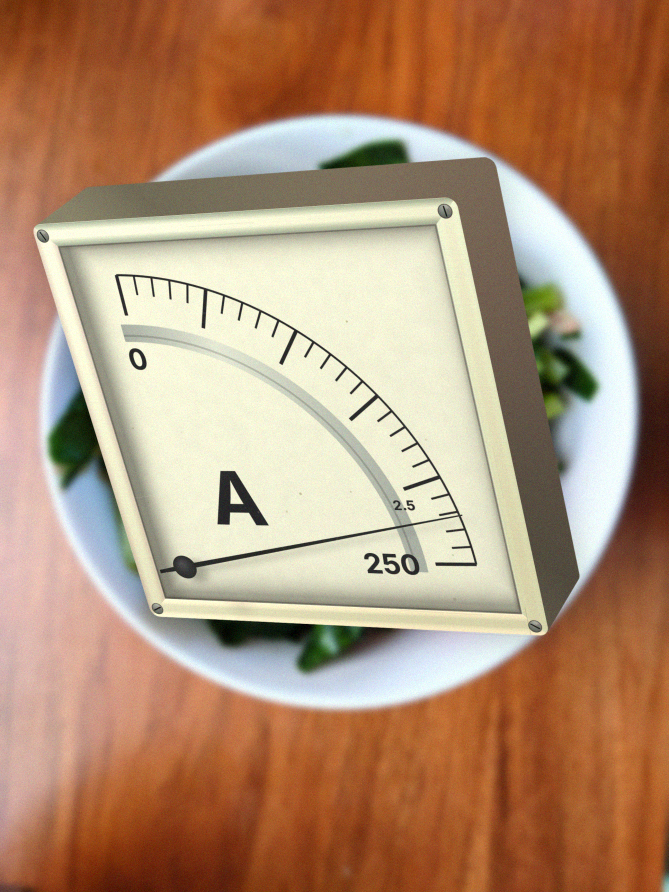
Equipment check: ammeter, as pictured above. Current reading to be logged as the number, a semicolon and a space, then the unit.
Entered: 220; A
